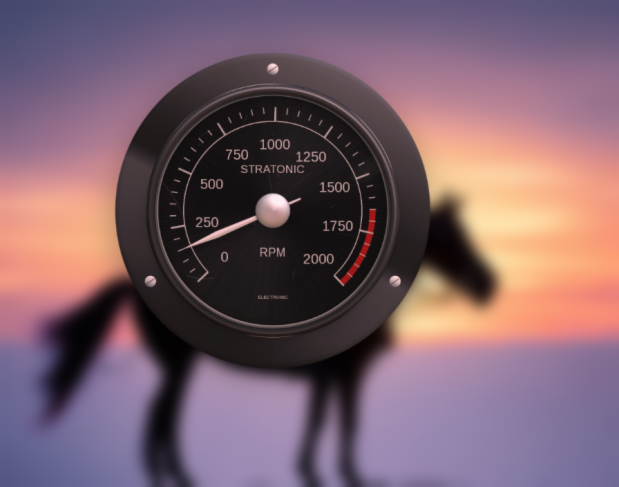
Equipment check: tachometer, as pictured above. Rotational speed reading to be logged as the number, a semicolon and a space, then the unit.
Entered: 150; rpm
